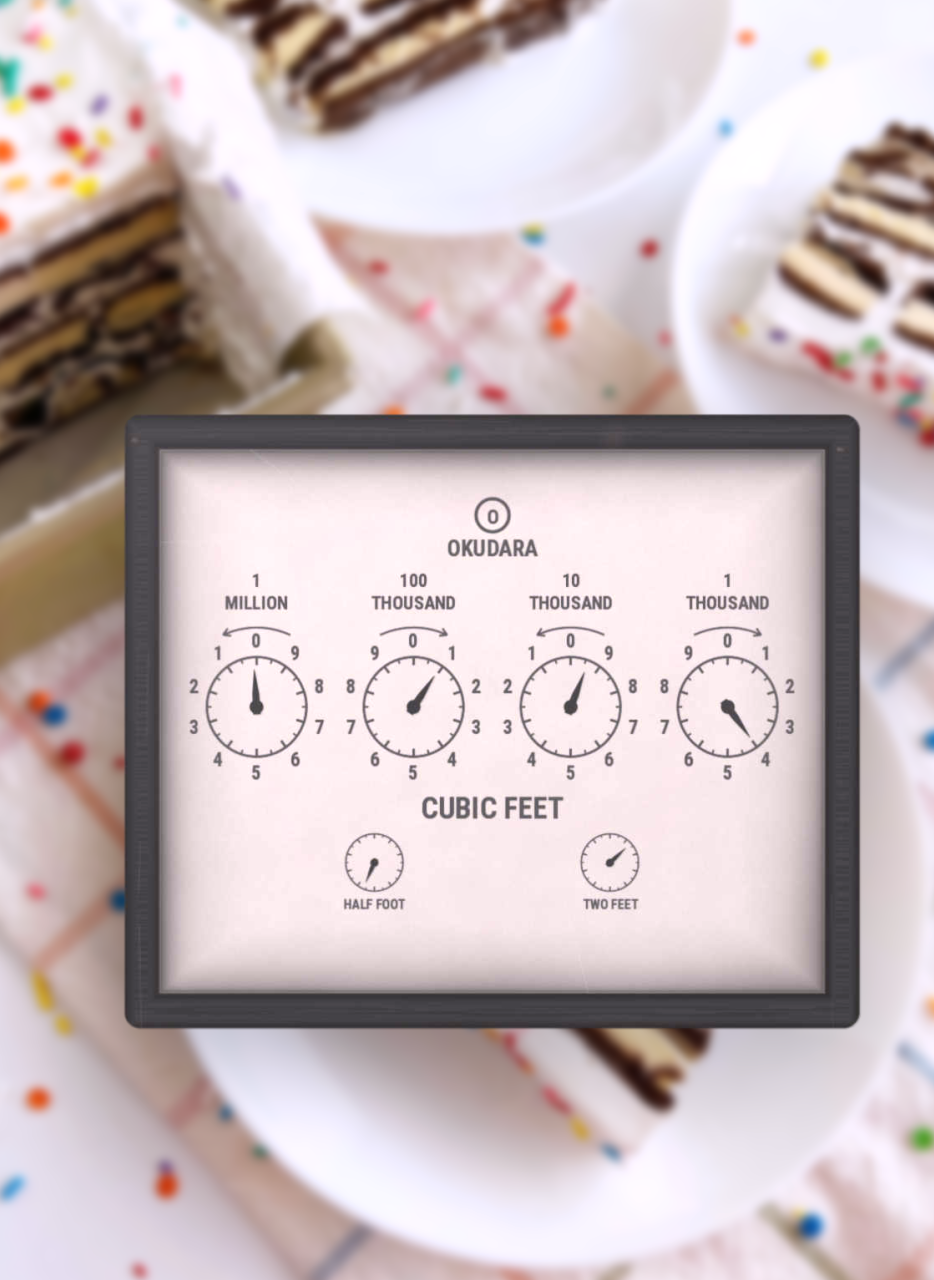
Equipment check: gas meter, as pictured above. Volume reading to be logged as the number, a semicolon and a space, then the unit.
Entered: 9400; ft³
